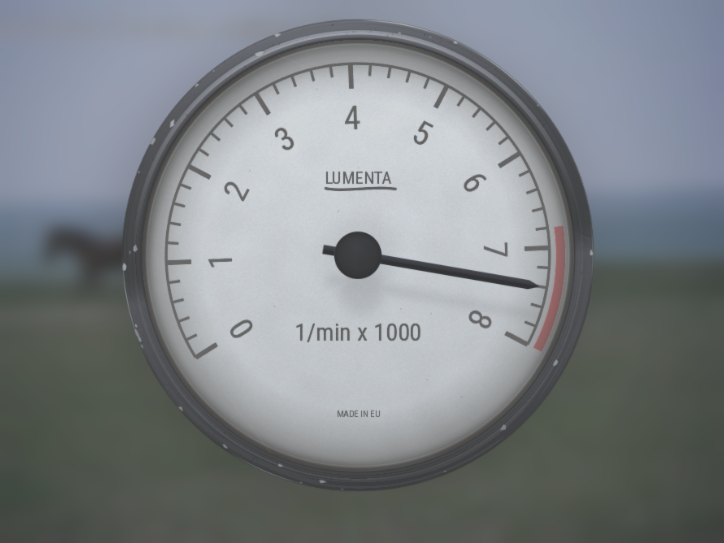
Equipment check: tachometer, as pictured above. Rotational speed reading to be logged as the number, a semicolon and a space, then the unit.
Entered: 7400; rpm
